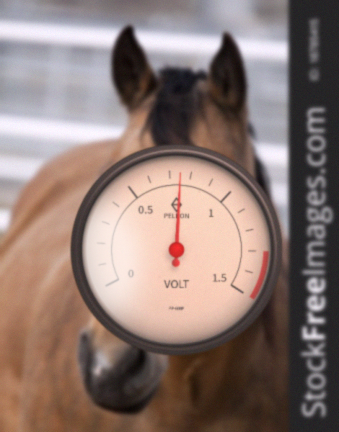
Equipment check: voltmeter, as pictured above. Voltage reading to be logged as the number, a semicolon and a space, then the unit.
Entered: 0.75; V
